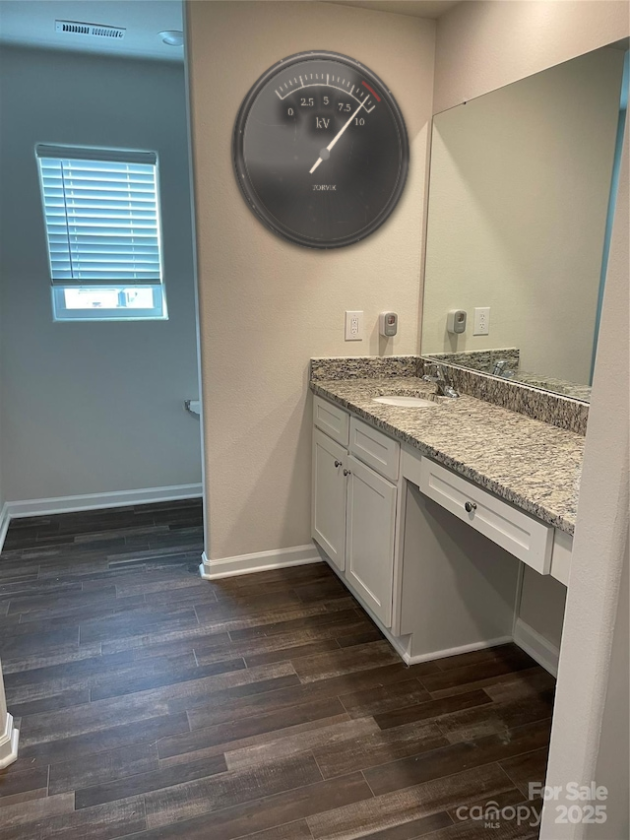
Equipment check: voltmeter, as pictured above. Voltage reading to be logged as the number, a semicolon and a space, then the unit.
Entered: 9; kV
